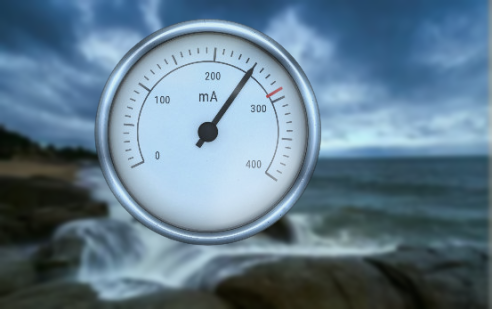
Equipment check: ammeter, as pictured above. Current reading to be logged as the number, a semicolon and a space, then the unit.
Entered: 250; mA
